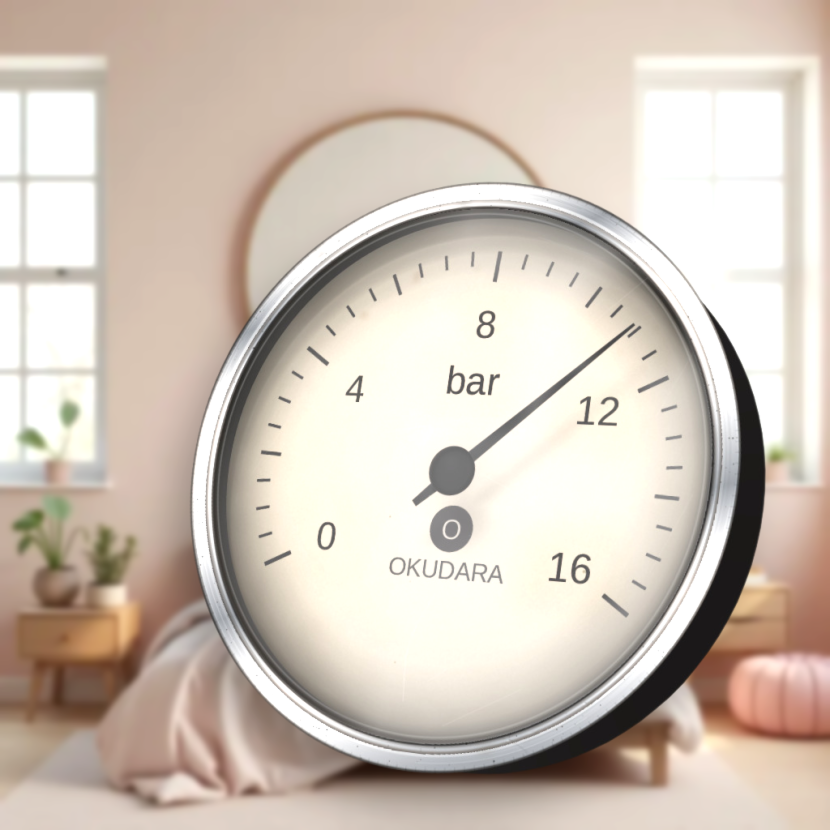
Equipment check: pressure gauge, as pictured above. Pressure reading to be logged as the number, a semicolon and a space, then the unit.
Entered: 11; bar
